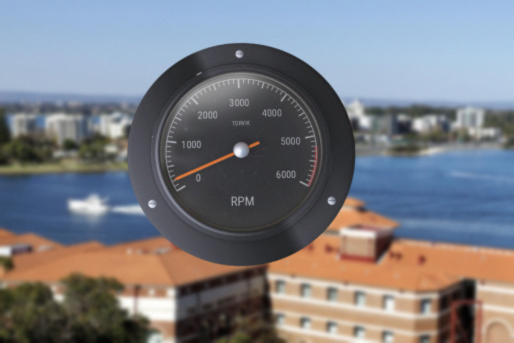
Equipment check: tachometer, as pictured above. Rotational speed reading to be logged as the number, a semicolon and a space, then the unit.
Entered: 200; rpm
